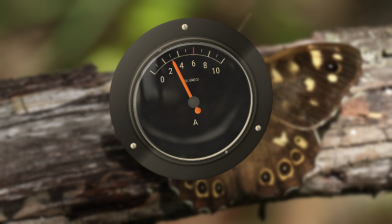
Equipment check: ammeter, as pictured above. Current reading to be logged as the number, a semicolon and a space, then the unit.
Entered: 3; A
